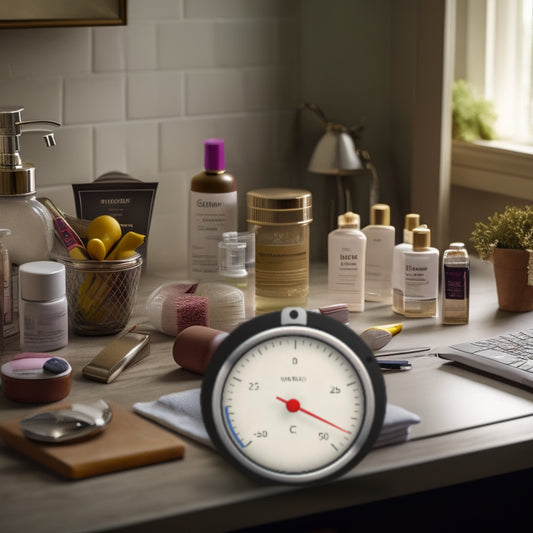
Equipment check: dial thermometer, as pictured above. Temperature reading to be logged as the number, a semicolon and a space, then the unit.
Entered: 42.5; °C
